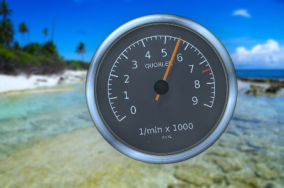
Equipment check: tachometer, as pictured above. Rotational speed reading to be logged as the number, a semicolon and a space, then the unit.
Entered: 5600; rpm
